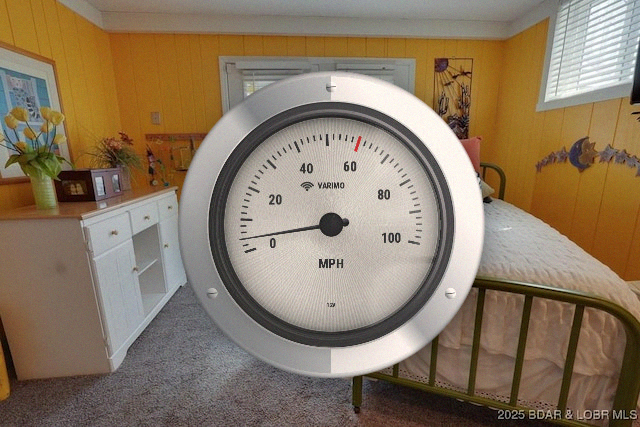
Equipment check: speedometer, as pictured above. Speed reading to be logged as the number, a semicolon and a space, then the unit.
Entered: 4; mph
